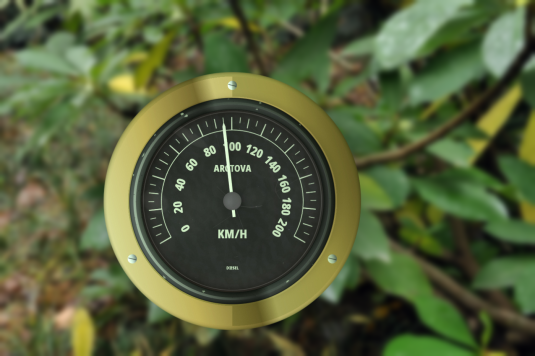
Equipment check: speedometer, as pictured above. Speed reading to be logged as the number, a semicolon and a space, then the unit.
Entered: 95; km/h
